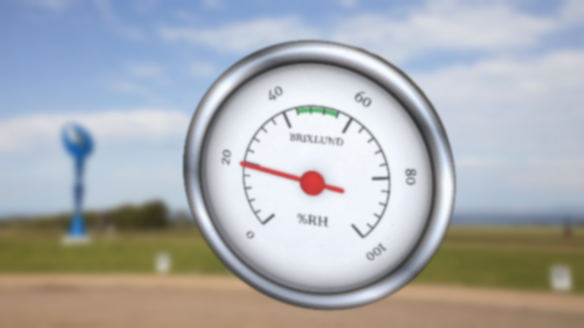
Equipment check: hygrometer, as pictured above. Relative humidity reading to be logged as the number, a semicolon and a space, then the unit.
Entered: 20; %
